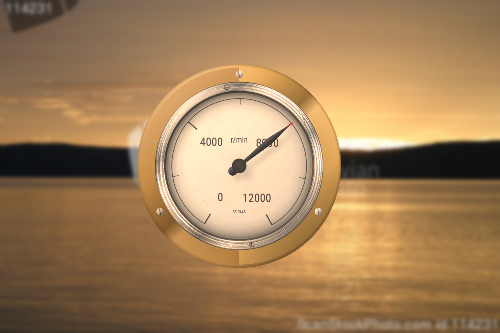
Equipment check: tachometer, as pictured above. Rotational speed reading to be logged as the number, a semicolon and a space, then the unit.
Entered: 8000; rpm
